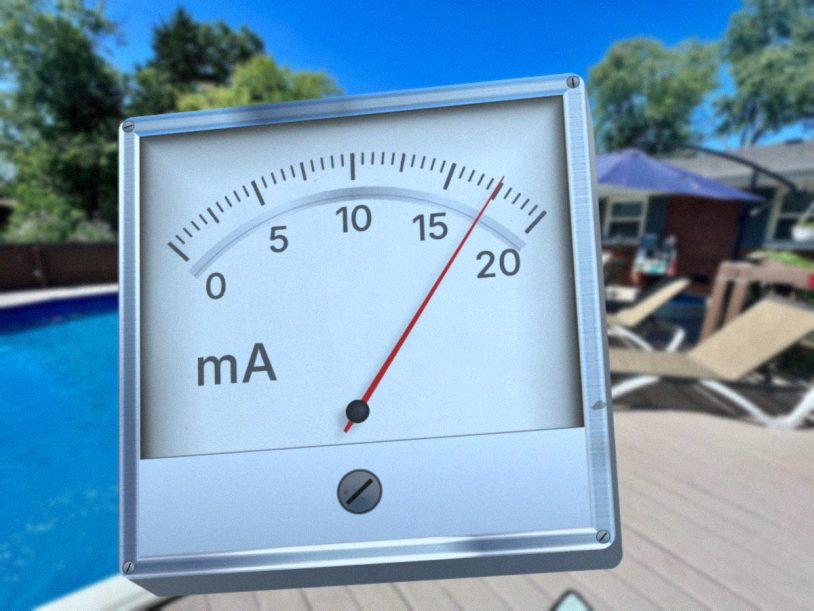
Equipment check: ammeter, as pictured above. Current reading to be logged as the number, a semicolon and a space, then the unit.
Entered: 17.5; mA
